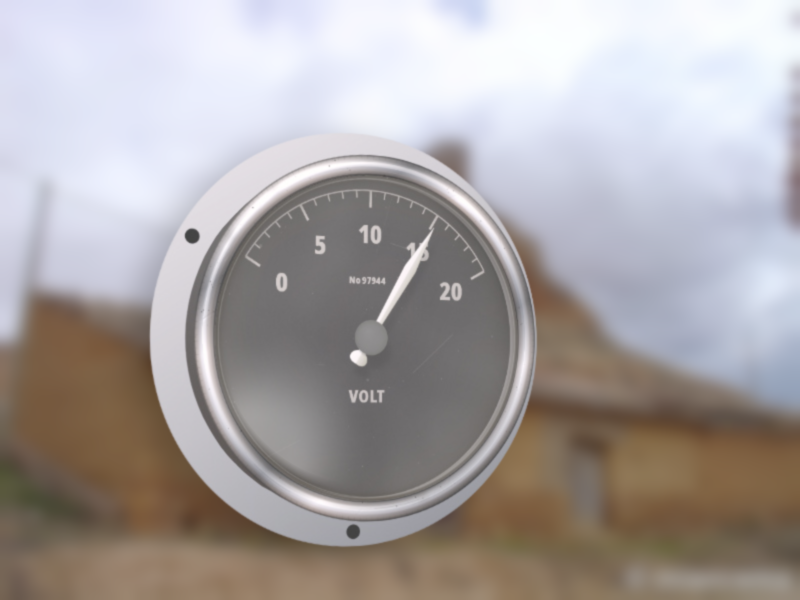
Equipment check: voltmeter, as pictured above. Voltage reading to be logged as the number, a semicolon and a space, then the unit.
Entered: 15; V
